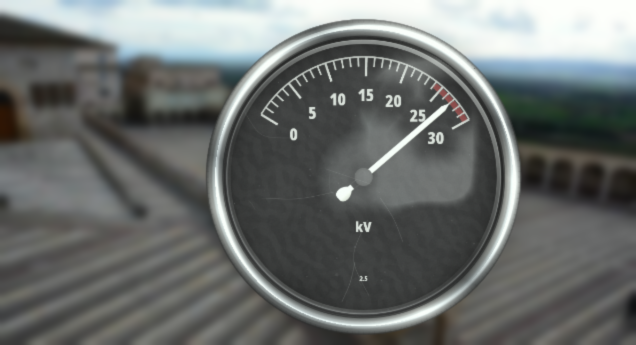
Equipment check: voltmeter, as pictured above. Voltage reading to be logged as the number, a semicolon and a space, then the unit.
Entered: 27; kV
